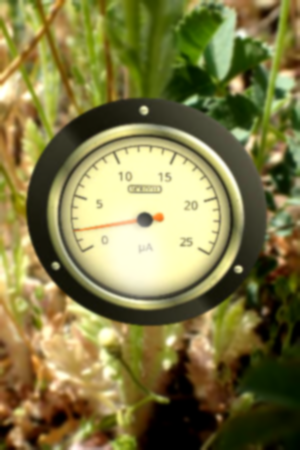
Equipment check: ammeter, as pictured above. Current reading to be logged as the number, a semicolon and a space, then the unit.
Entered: 2; µA
